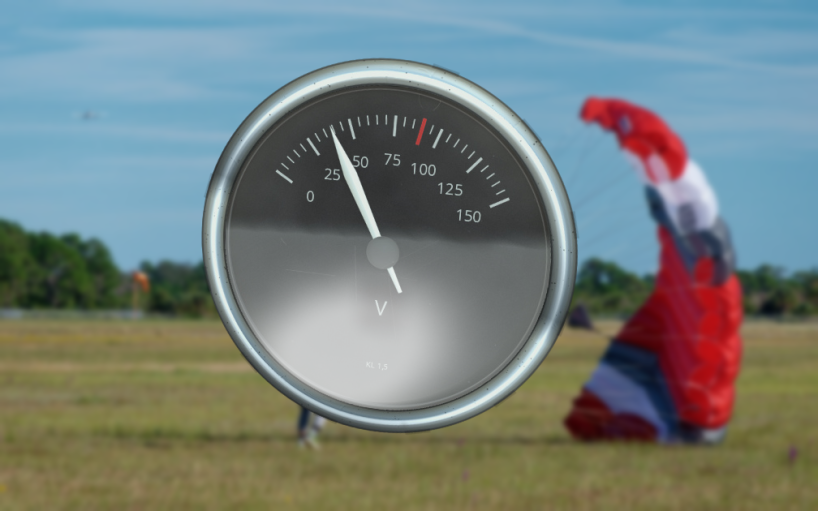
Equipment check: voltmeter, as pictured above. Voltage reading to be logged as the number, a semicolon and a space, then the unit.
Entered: 40; V
